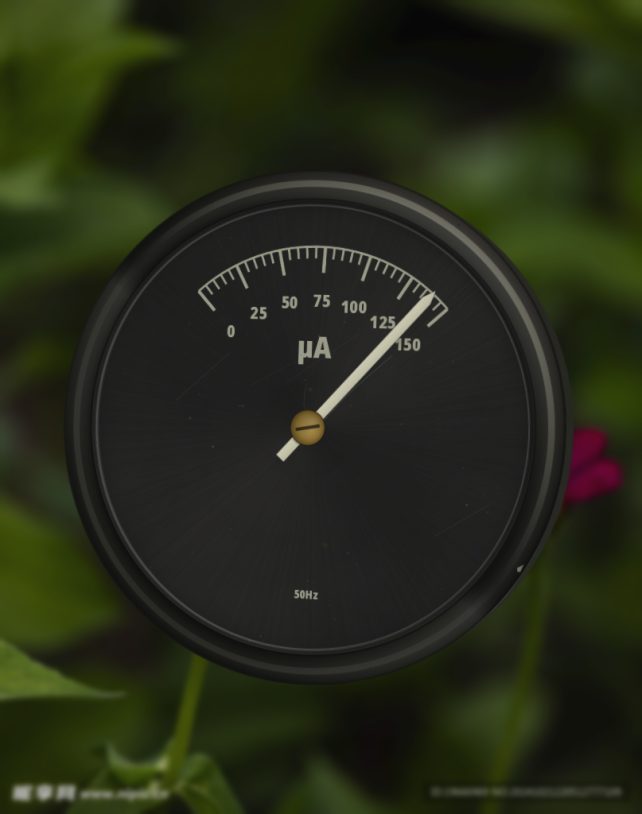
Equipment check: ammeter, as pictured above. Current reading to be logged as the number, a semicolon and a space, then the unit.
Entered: 140; µA
